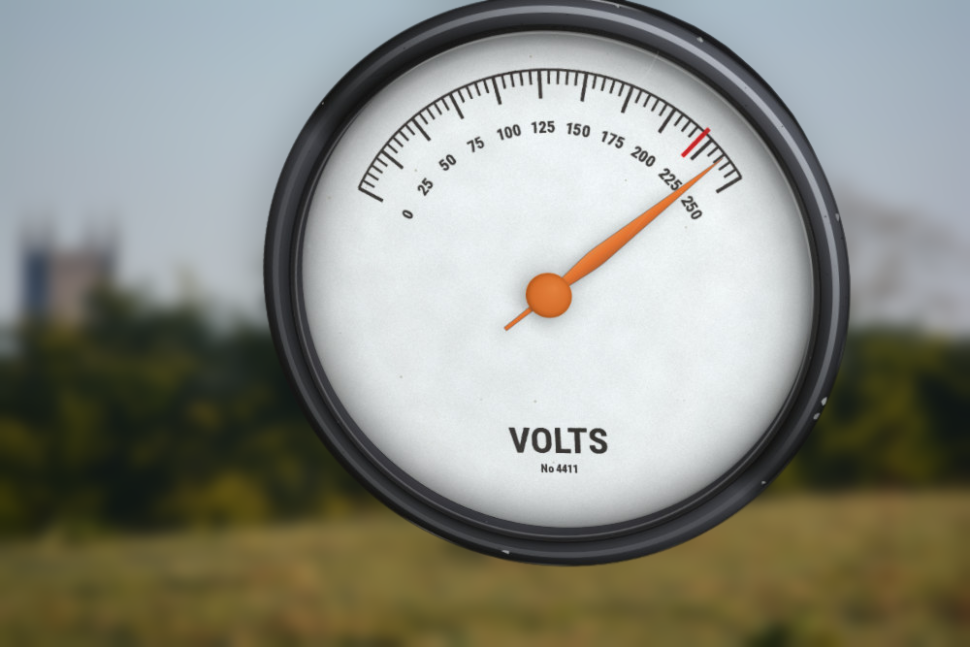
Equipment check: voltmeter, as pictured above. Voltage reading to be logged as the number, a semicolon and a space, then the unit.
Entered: 235; V
